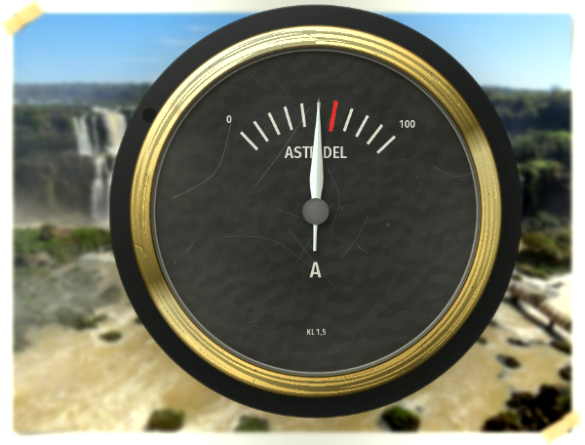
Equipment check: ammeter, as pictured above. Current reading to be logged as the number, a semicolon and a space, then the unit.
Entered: 50; A
